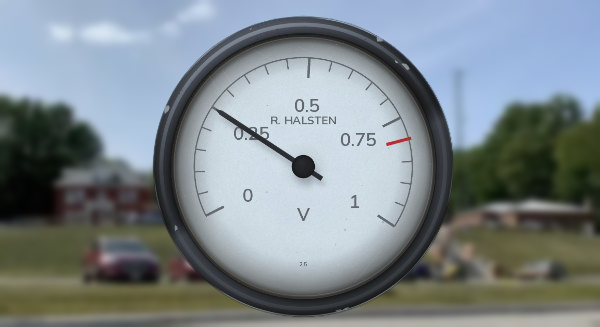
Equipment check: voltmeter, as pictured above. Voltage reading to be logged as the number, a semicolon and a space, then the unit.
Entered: 0.25; V
